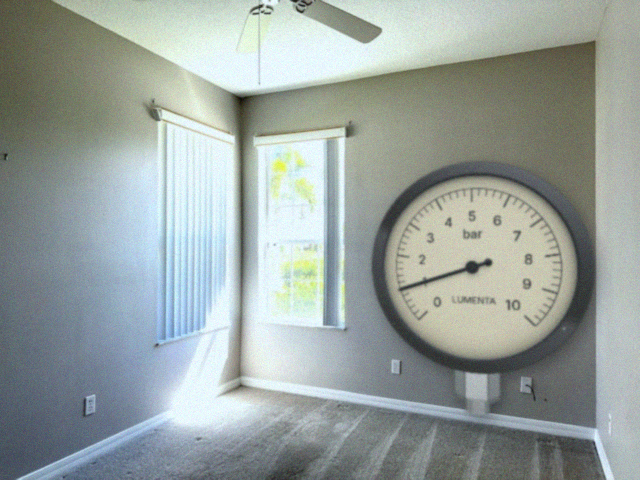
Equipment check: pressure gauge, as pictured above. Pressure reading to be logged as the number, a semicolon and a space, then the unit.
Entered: 1; bar
